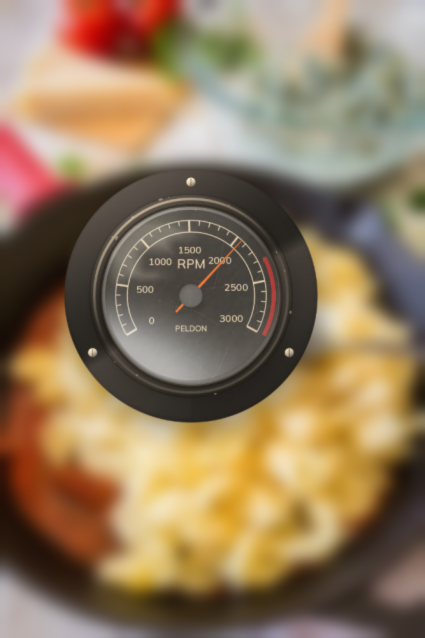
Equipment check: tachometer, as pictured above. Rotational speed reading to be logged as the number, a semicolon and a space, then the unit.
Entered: 2050; rpm
